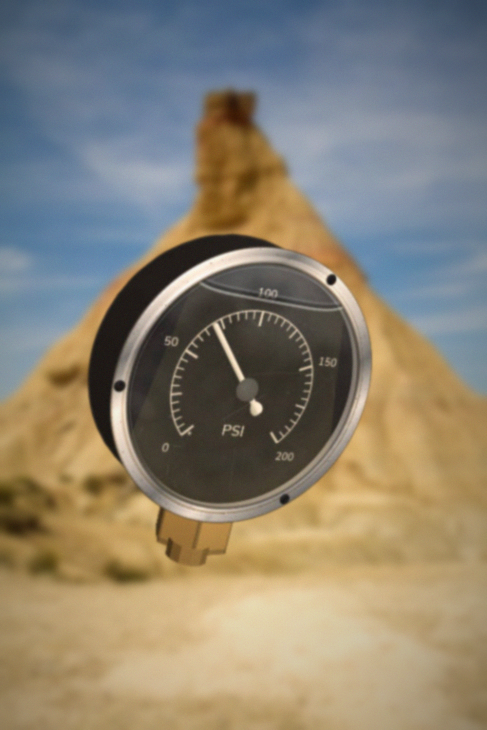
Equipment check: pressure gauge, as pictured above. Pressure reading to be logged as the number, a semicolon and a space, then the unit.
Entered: 70; psi
